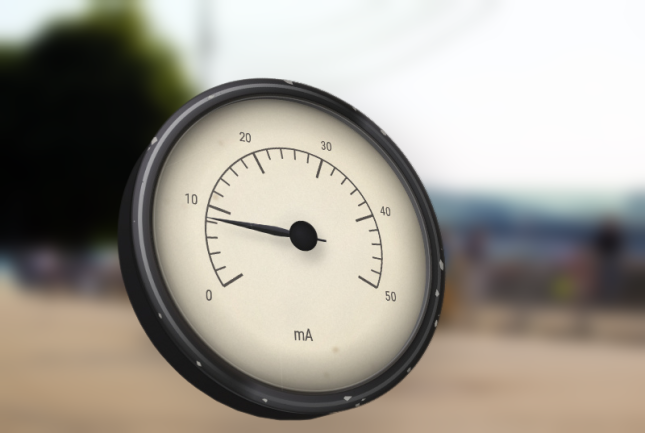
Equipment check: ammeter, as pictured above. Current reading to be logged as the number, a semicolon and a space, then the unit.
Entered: 8; mA
